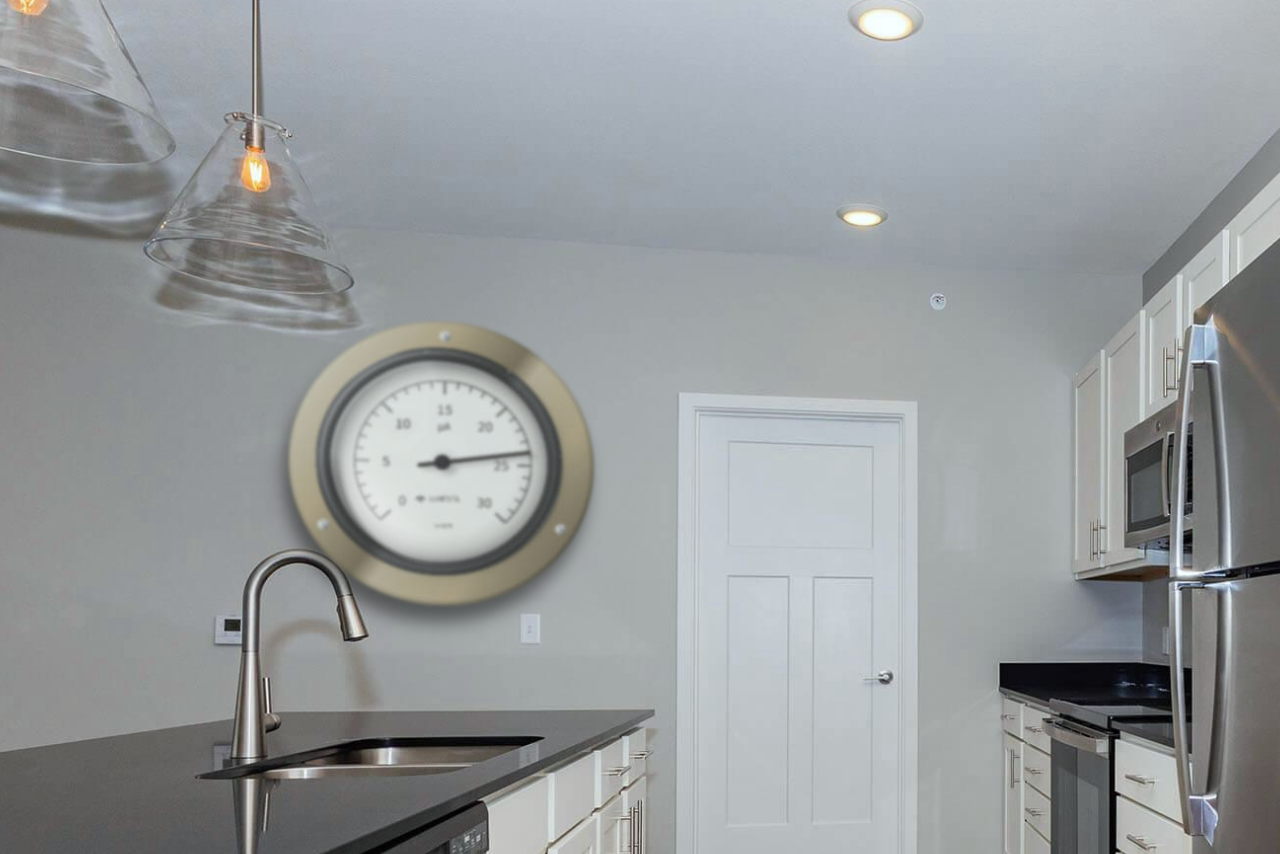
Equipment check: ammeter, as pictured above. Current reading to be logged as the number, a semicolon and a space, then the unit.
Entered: 24; µA
